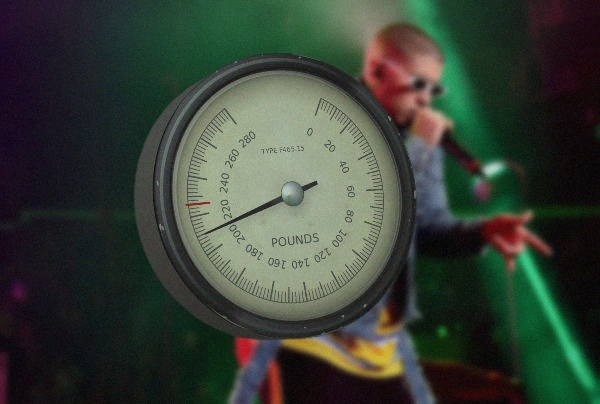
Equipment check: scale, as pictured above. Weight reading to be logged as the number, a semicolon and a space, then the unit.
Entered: 210; lb
